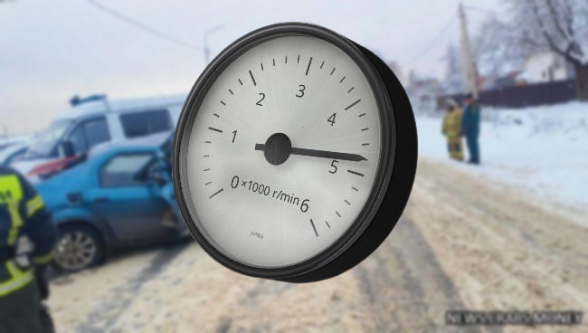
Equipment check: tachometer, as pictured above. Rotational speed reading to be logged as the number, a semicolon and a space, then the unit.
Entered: 4800; rpm
